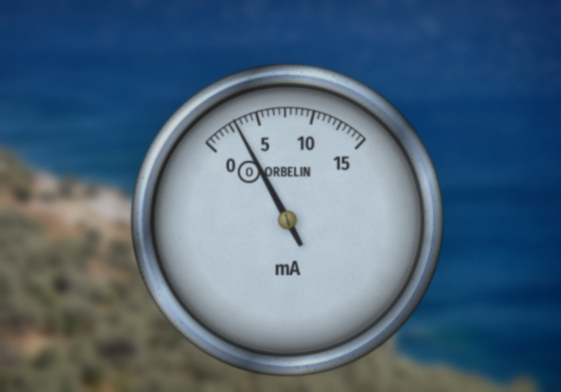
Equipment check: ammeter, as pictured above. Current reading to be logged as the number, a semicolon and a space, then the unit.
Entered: 3; mA
